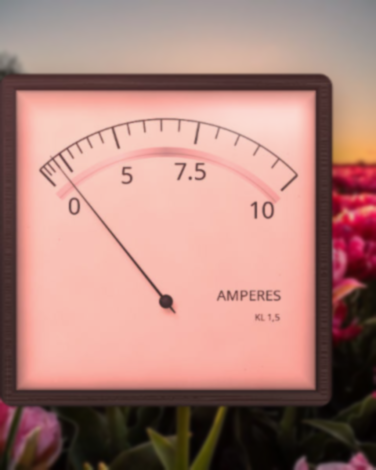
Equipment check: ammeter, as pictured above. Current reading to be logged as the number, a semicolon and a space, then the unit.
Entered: 2; A
